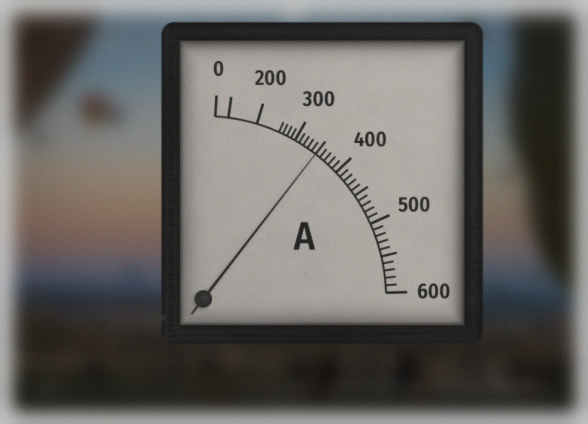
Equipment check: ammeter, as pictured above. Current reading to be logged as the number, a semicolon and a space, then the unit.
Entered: 350; A
